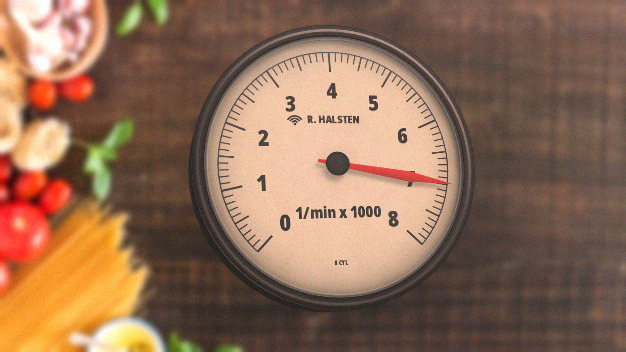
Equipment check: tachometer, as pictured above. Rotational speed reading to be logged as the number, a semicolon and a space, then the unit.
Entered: 7000; rpm
